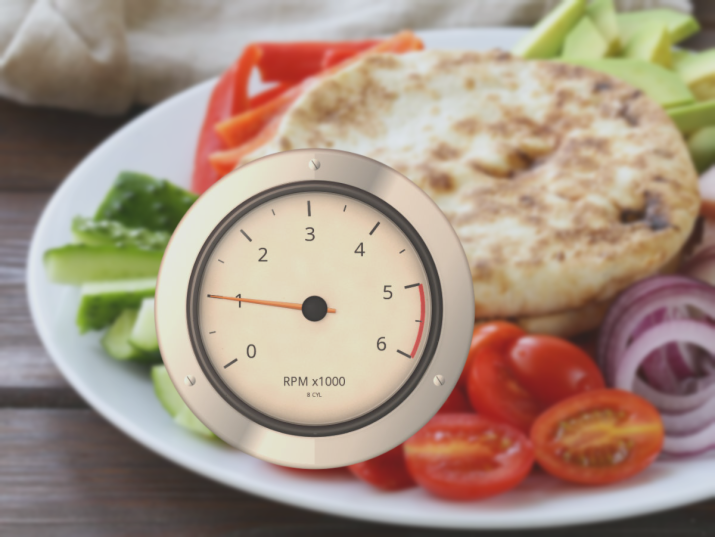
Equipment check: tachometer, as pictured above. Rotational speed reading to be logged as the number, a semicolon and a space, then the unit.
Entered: 1000; rpm
